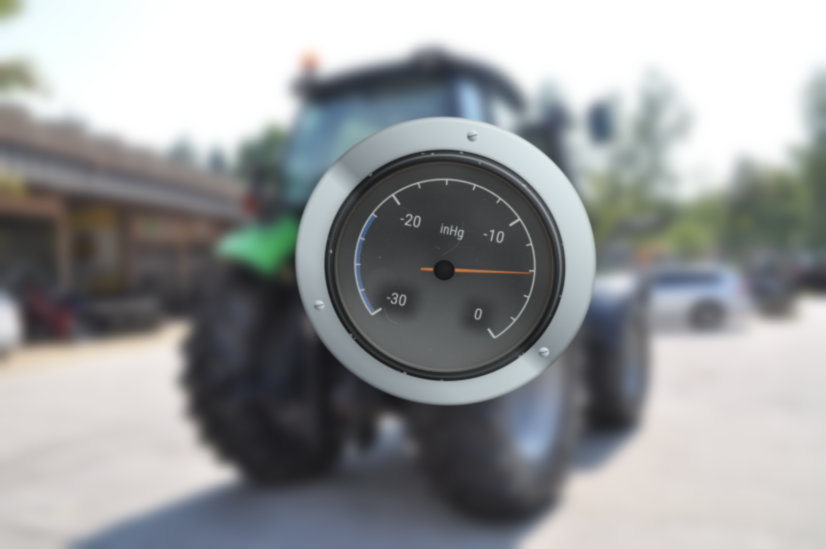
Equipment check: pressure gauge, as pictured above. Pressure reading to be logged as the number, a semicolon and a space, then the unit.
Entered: -6; inHg
